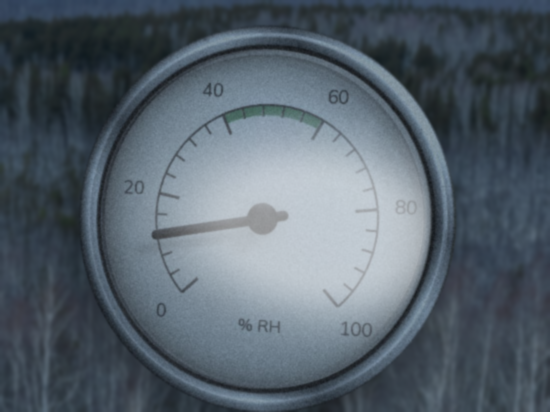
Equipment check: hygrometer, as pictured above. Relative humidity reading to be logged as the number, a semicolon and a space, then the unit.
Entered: 12; %
